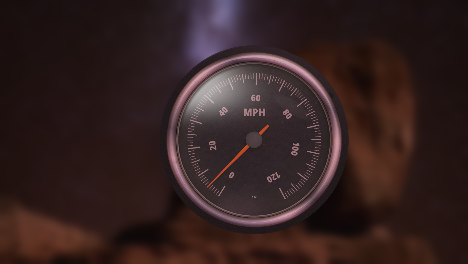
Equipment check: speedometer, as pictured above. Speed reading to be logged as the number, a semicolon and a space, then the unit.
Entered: 5; mph
